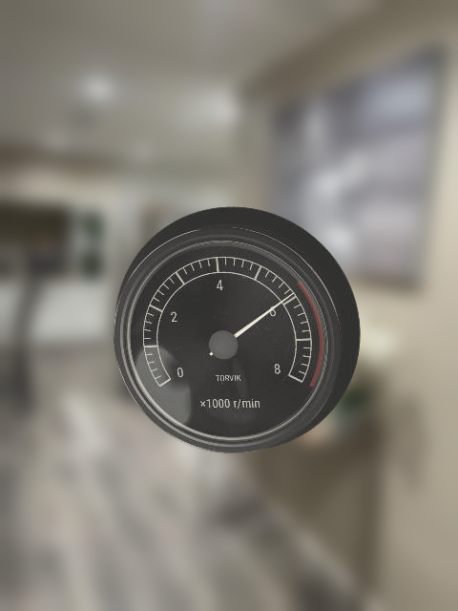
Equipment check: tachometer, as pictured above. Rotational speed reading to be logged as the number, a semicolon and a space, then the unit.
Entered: 5900; rpm
